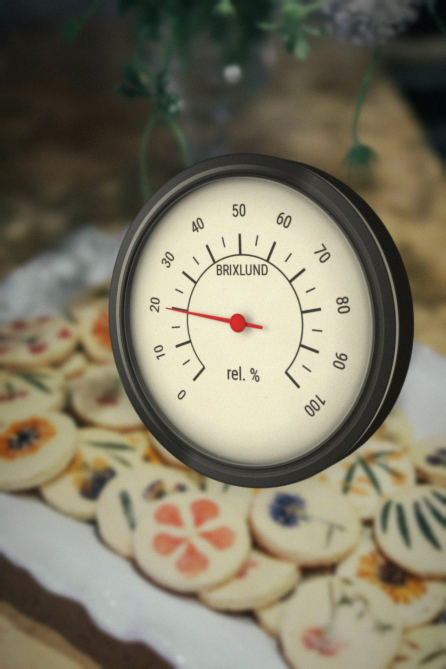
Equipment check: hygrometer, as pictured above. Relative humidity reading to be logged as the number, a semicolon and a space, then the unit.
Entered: 20; %
